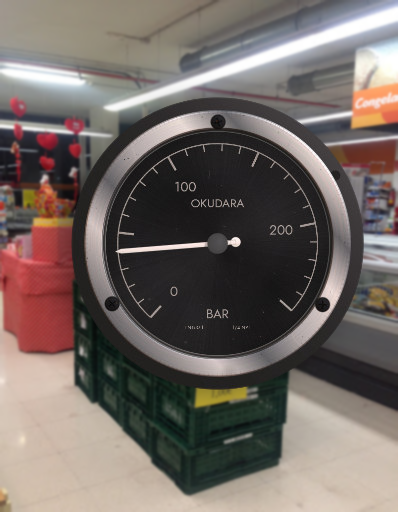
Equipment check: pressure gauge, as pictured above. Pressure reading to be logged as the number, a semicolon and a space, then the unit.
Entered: 40; bar
